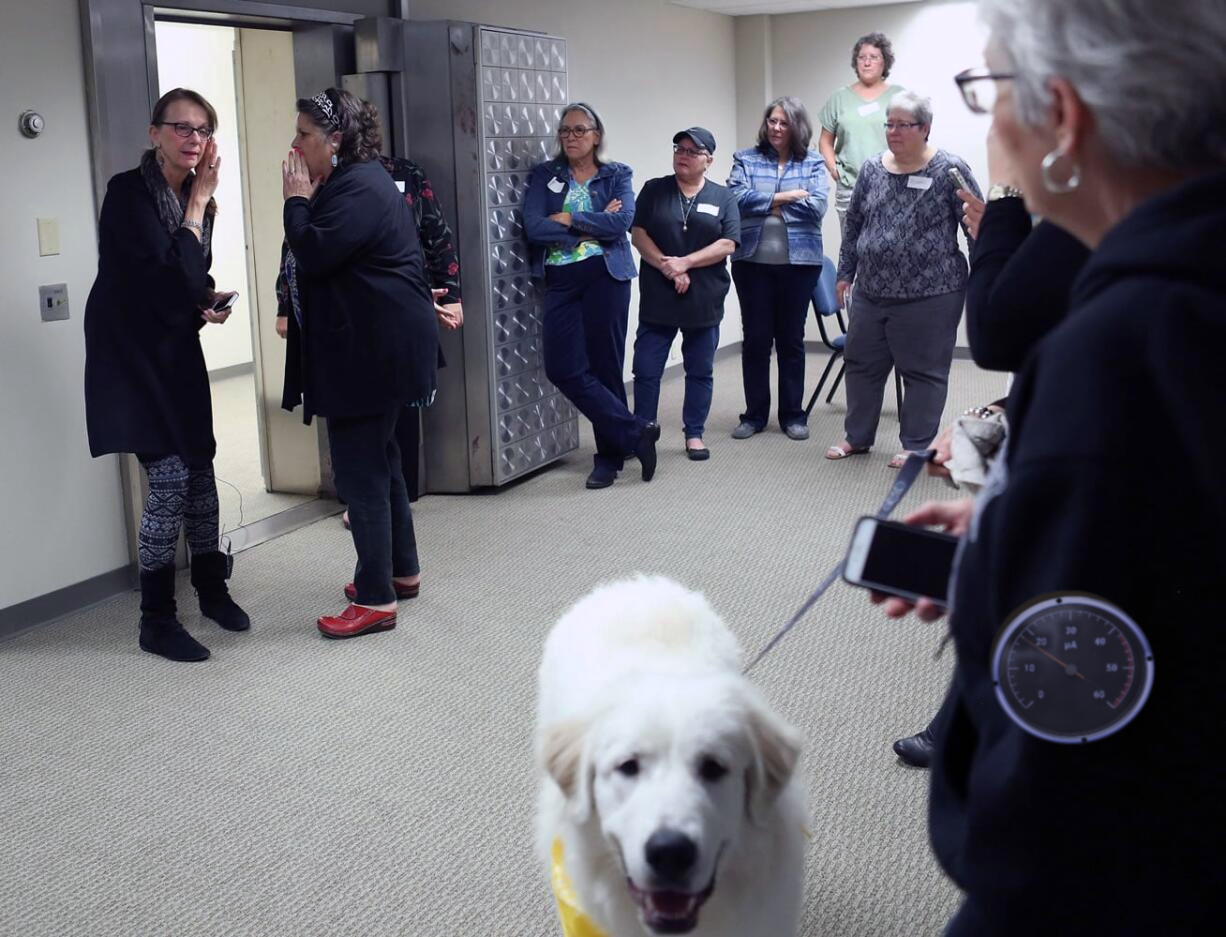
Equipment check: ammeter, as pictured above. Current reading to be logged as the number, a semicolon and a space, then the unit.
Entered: 18; µA
